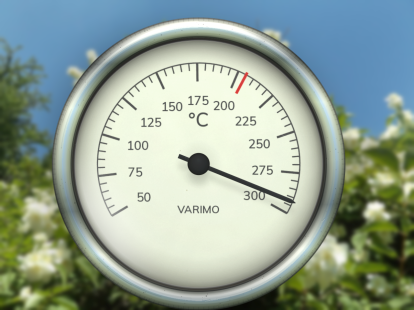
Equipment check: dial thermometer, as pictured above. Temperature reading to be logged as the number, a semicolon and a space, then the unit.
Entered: 292.5; °C
